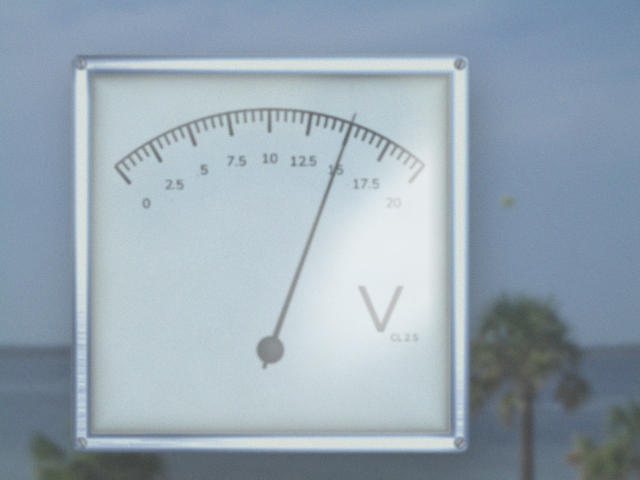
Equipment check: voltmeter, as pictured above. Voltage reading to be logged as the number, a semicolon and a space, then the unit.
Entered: 15; V
